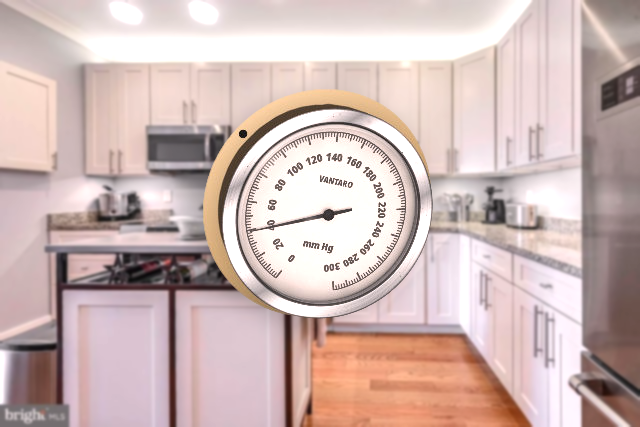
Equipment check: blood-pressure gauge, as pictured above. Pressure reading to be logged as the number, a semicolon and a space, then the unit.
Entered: 40; mmHg
